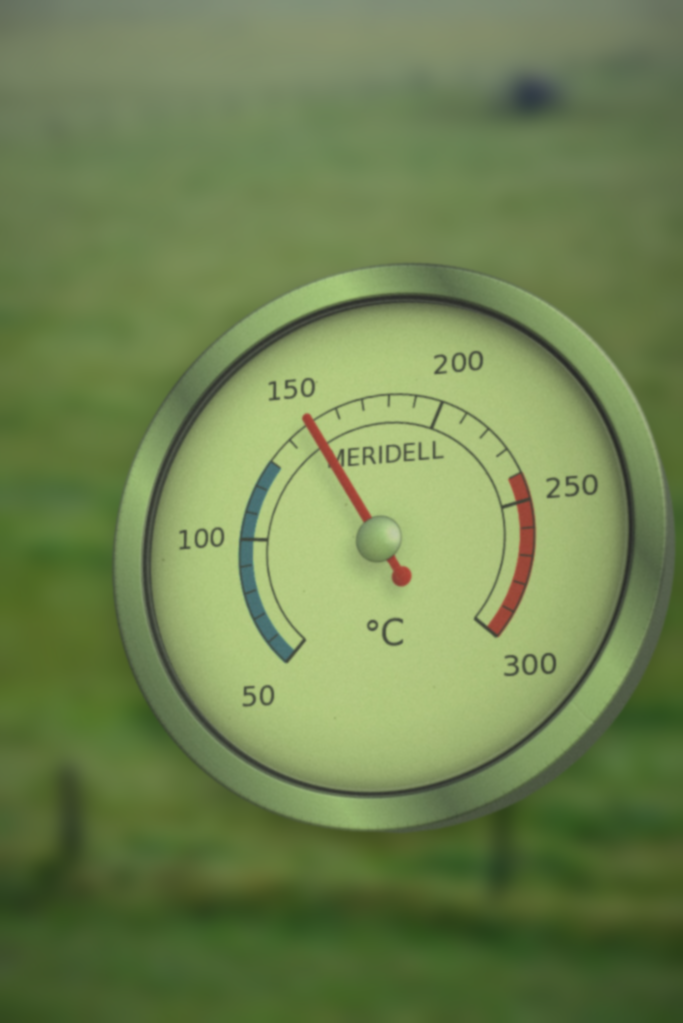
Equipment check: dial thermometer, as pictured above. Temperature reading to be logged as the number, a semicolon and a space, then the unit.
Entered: 150; °C
